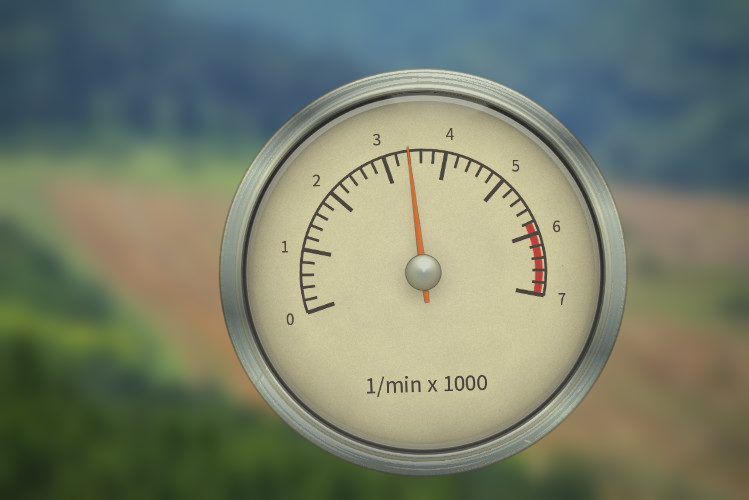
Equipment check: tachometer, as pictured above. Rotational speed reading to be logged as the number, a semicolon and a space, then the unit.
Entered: 3400; rpm
